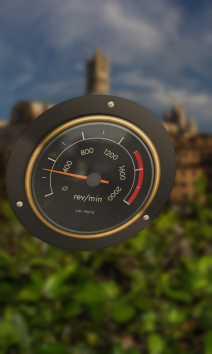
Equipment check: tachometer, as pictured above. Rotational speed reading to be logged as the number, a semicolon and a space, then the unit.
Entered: 300; rpm
